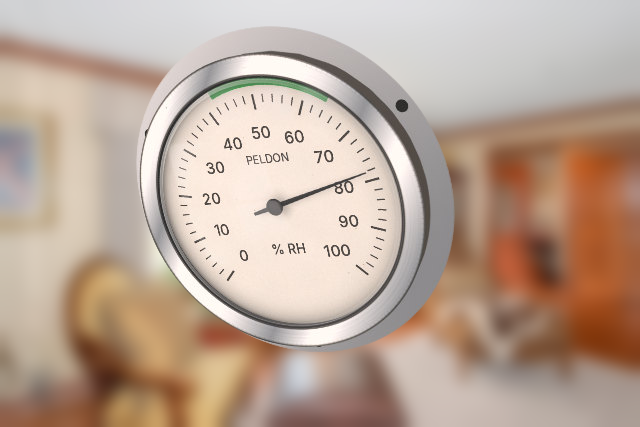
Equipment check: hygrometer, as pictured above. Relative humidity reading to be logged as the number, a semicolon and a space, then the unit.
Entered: 78; %
